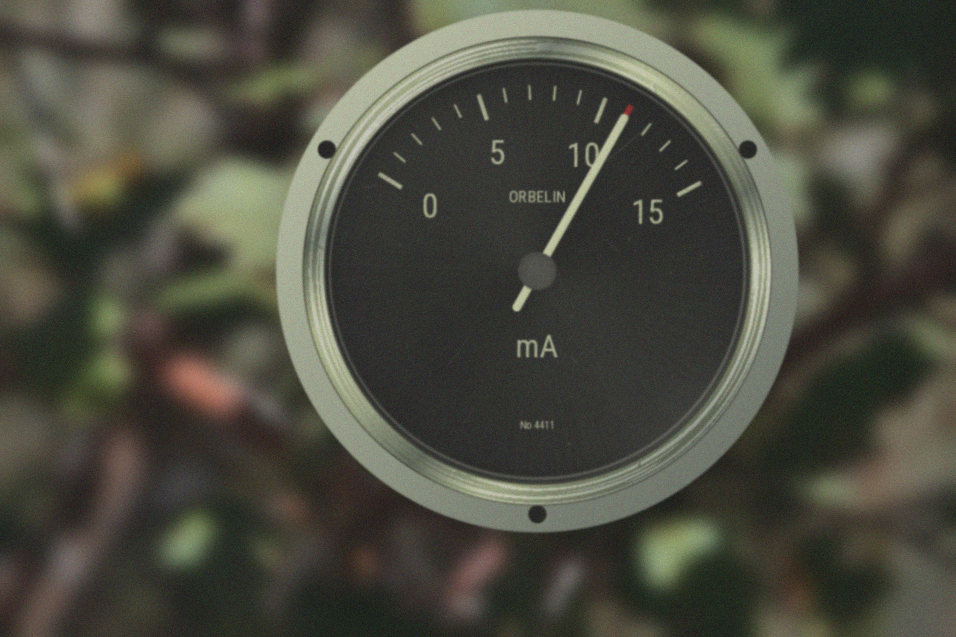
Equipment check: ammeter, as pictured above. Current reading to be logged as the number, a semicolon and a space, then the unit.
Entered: 11; mA
